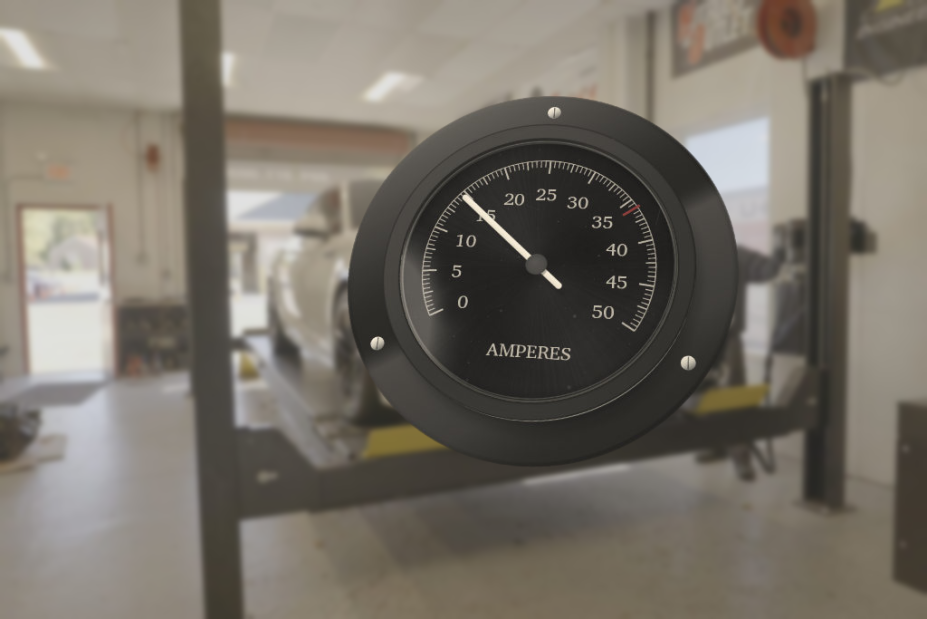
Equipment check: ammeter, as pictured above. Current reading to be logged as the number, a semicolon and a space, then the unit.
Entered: 14.5; A
